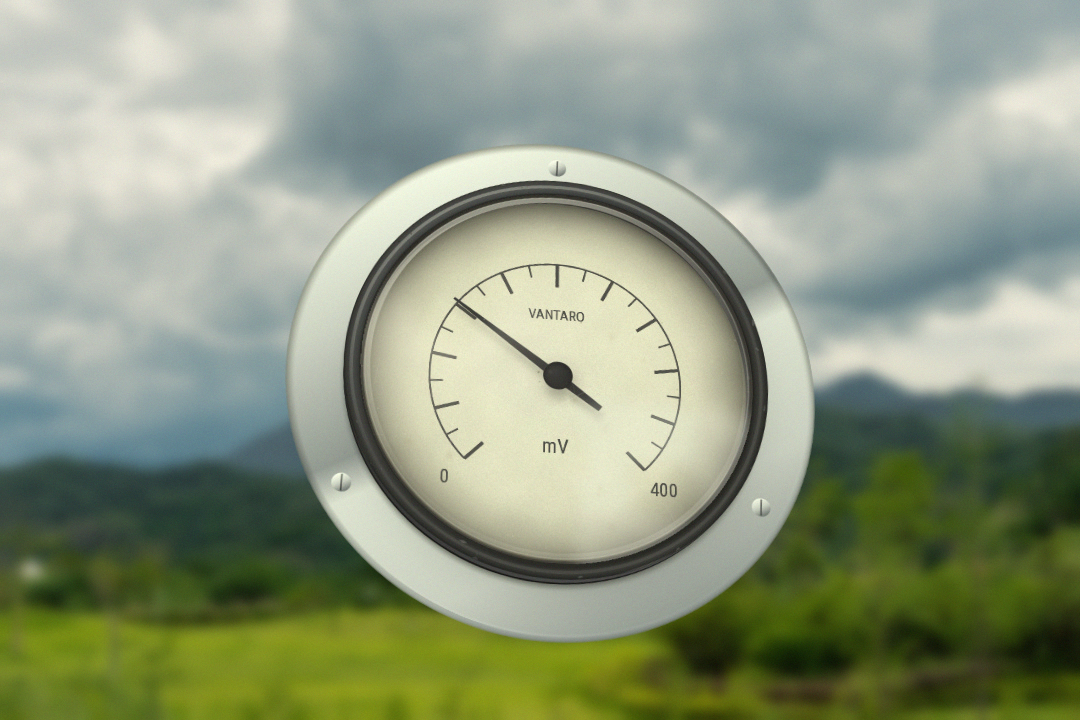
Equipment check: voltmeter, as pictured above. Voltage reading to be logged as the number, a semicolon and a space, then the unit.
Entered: 120; mV
